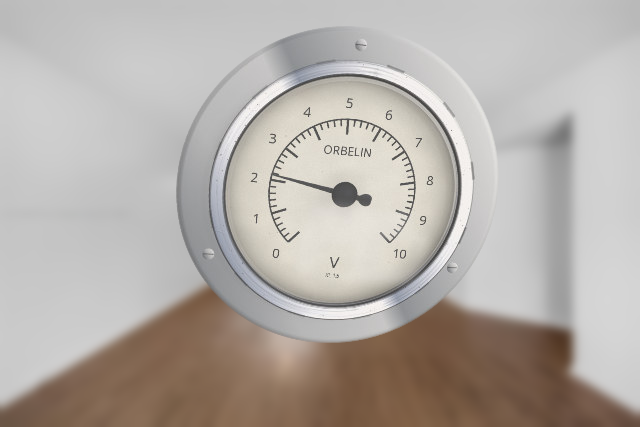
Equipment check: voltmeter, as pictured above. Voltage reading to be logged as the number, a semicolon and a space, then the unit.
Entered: 2.2; V
